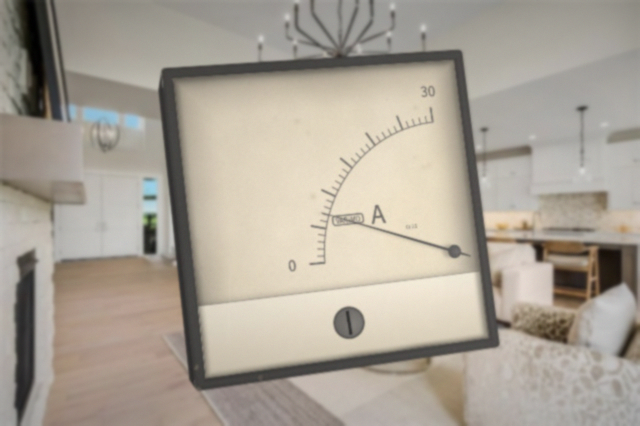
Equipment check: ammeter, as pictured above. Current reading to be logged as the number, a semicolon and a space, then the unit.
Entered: 7; A
